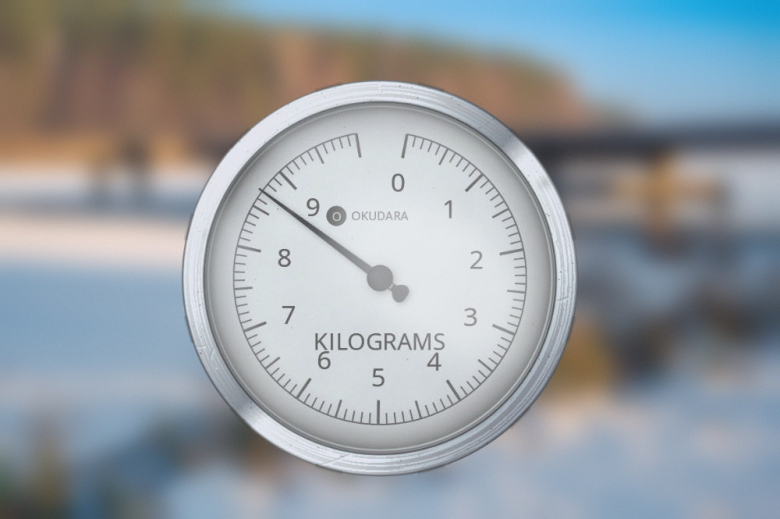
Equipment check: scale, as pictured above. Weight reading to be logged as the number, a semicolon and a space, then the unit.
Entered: 8.7; kg
